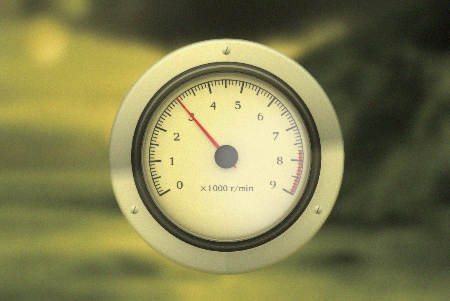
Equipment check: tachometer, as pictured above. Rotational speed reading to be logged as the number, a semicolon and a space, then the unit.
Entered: 3000; rpm
